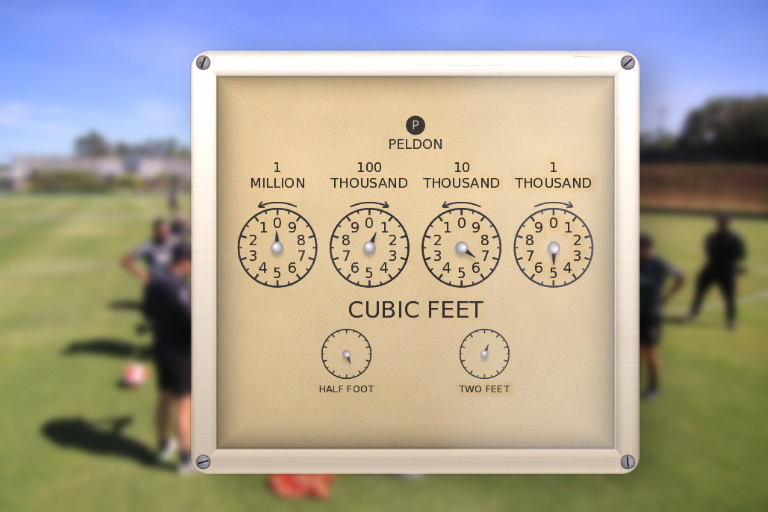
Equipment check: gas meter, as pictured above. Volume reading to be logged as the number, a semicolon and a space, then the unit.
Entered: 6500; ft³
